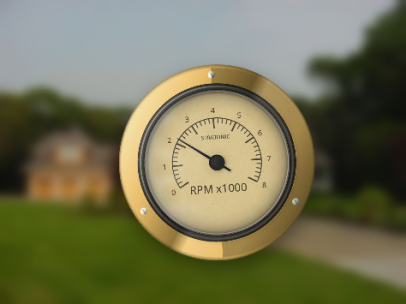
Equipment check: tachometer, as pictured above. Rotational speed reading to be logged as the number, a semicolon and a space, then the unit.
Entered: 2200; rpm
